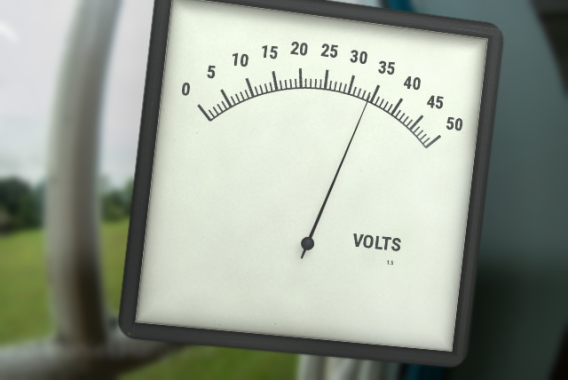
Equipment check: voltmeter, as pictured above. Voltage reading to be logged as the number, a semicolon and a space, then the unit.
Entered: 34; V
